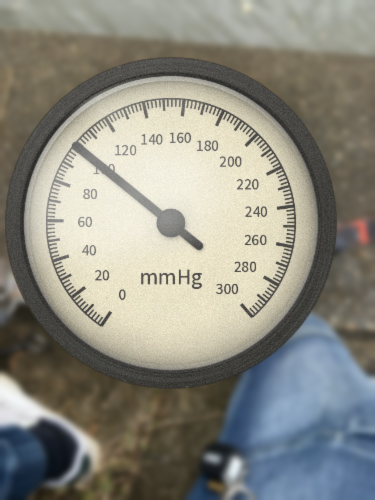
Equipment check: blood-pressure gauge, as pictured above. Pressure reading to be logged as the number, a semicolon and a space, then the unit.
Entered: 100; mmHg
